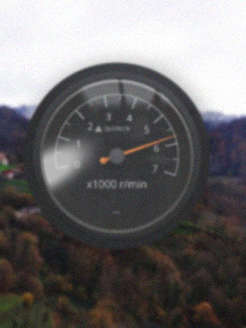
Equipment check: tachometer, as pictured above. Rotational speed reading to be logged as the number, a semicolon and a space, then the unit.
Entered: 5750; rpm
